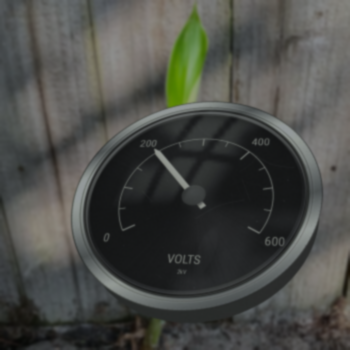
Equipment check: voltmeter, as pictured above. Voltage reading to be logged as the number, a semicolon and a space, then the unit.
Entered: 200; V
